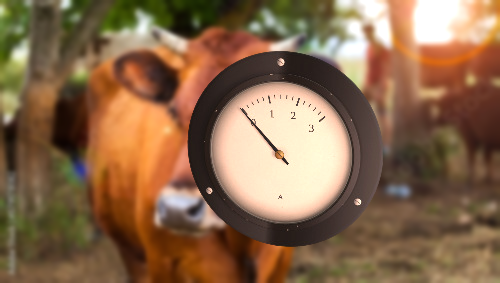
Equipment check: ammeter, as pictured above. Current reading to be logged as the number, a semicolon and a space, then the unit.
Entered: 0; A
